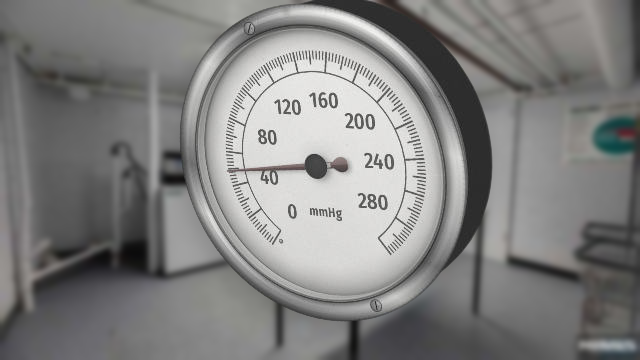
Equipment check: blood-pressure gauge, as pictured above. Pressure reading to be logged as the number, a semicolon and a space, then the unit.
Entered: 50; mmHg
